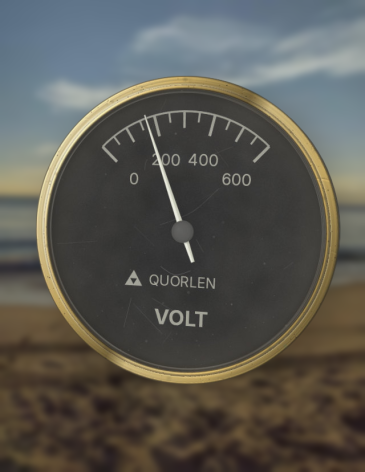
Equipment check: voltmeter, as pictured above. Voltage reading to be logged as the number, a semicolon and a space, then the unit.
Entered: 175; V
